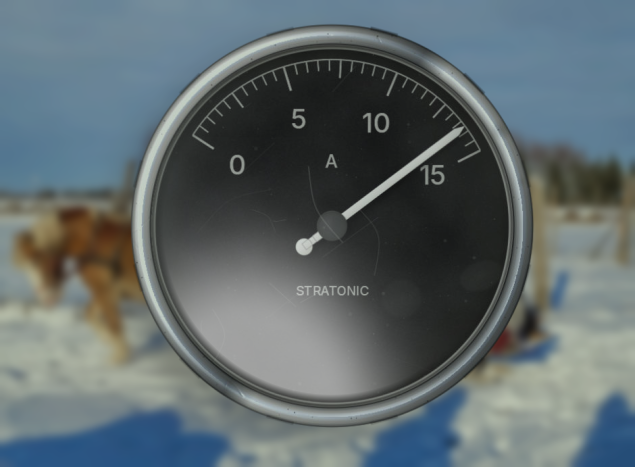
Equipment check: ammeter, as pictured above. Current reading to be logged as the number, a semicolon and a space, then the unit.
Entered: 13.75; A
